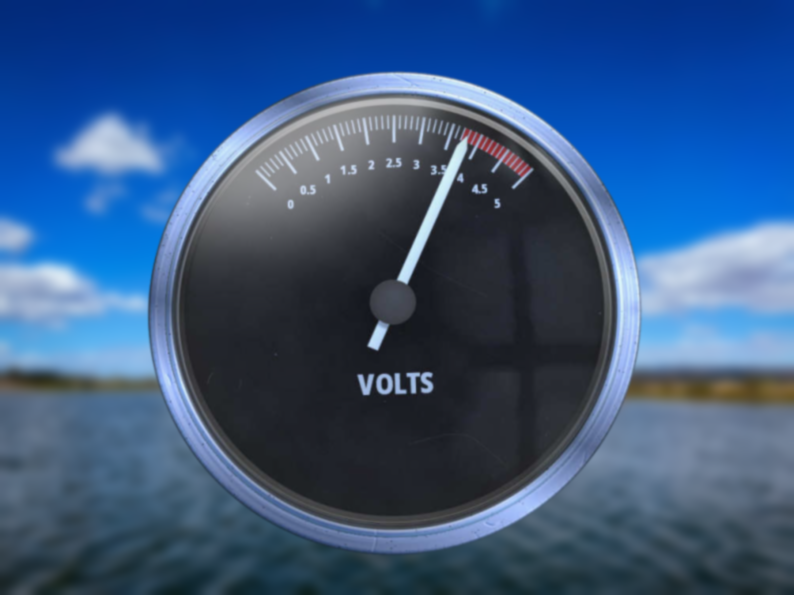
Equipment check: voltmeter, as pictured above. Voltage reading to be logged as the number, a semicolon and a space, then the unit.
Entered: 3.8; V
